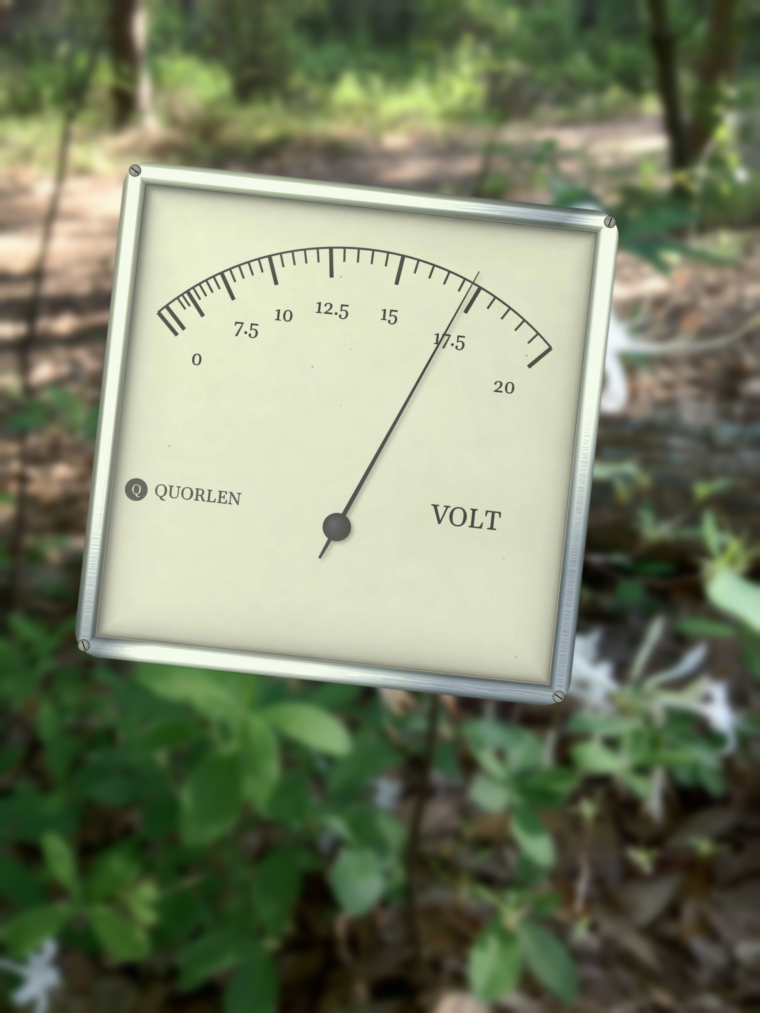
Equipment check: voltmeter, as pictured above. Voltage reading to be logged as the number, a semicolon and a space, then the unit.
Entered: 17.25; V
